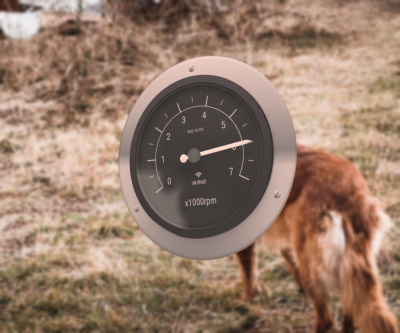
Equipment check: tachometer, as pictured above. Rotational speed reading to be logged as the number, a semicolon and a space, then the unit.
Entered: 6000; rpm
